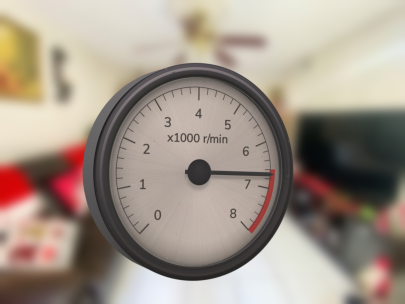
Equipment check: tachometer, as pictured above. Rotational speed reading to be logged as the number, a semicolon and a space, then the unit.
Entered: 6700; rpm
